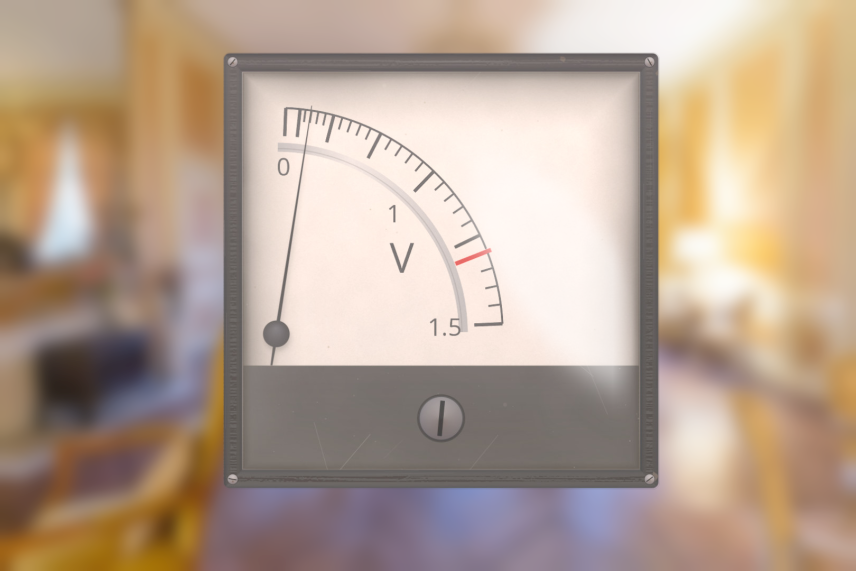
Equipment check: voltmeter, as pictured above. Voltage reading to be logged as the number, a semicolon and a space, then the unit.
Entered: 0.35; V
